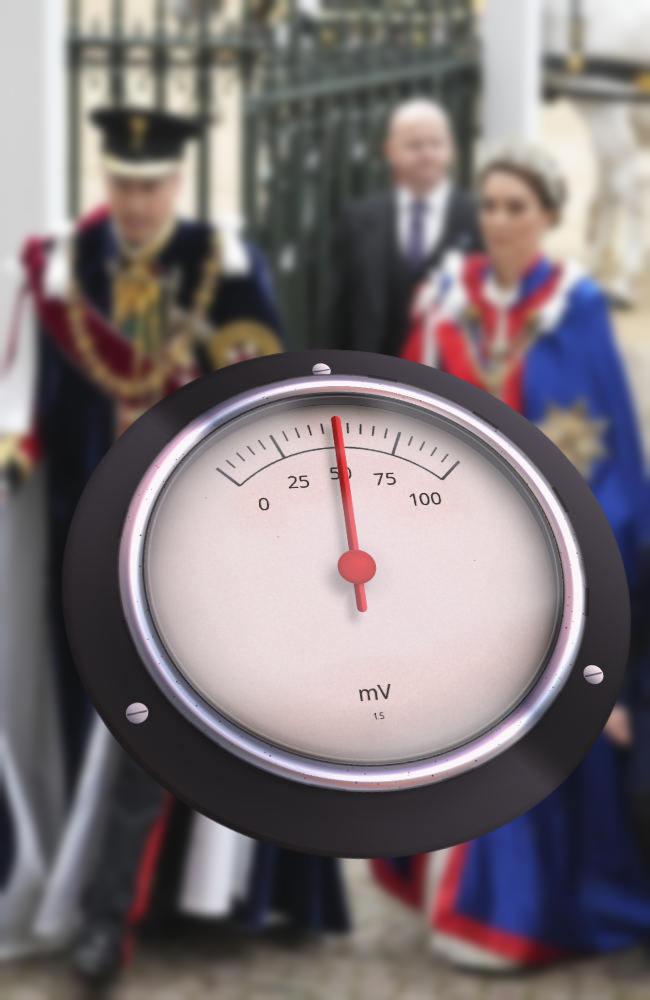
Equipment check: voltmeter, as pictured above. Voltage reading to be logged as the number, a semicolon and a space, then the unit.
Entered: 50; mV
